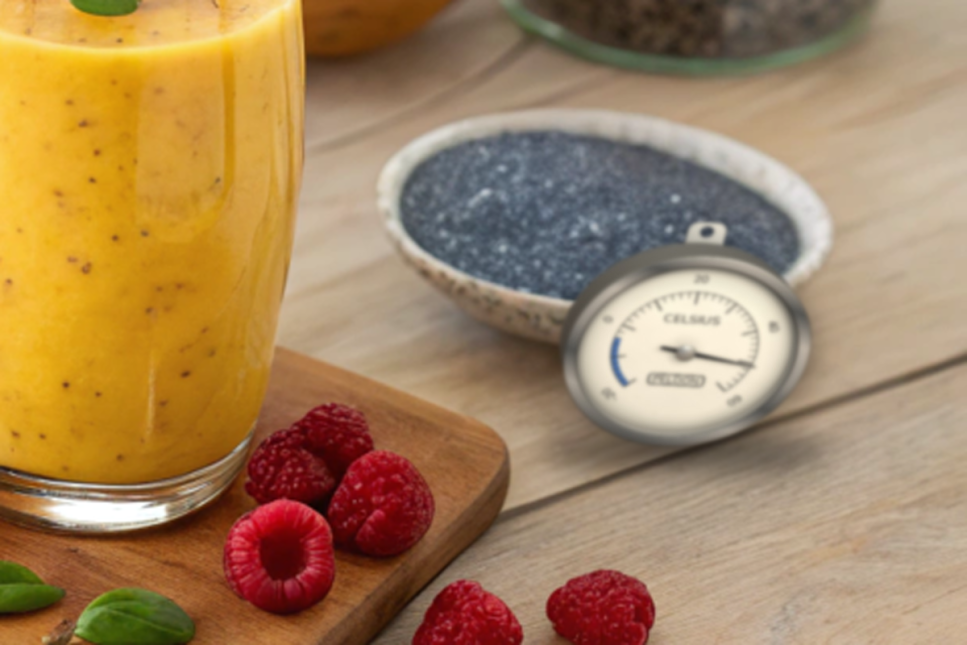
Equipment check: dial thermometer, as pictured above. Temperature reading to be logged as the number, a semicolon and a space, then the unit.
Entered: 50; °C
